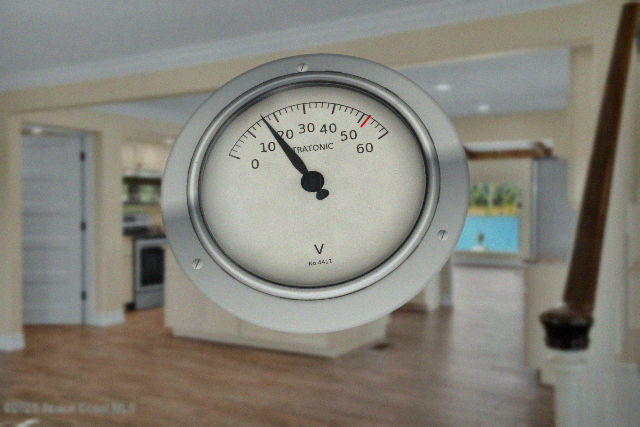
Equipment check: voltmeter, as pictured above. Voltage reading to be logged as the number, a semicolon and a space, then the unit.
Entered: 16; V
